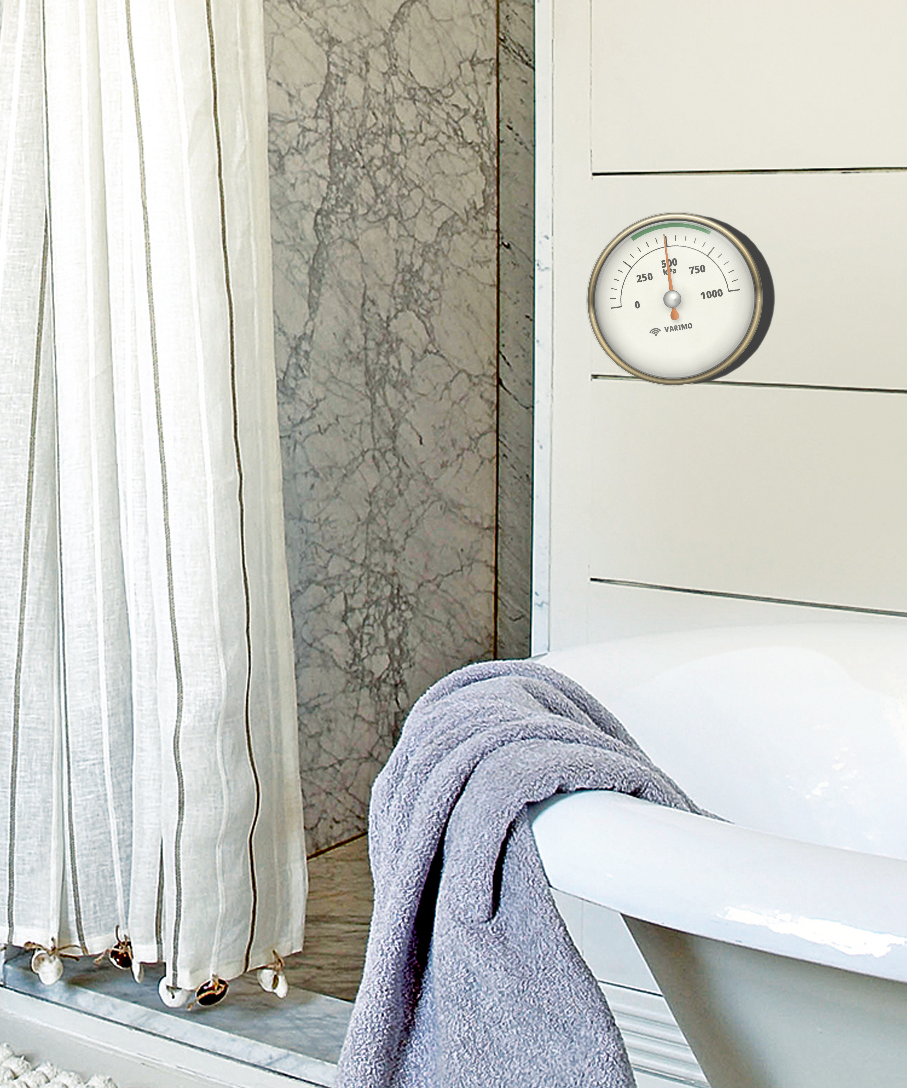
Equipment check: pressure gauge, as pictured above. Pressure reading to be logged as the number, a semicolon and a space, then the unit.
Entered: 500; kPa
